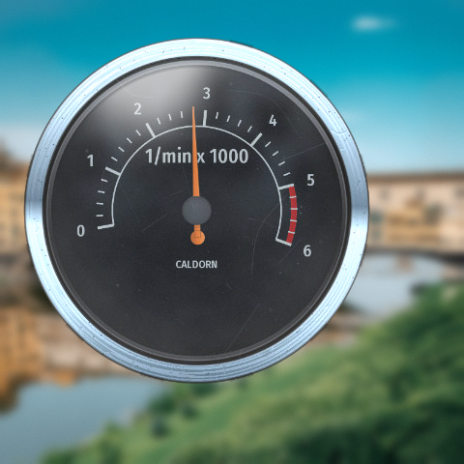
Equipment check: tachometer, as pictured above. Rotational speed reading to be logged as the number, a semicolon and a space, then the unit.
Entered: 2800; rpm
